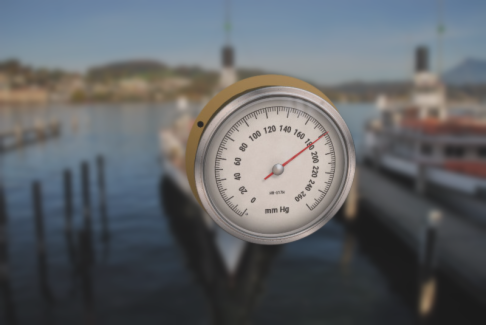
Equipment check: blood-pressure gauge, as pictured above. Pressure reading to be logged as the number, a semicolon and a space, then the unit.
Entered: 180; mmHg
